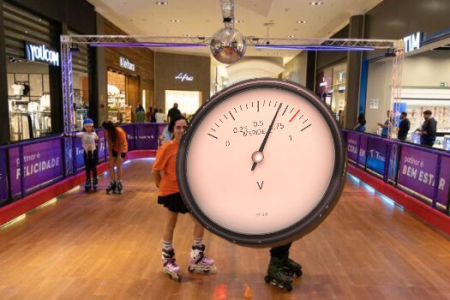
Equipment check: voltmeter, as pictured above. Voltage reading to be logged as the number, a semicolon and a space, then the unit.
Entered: 0.7; V
